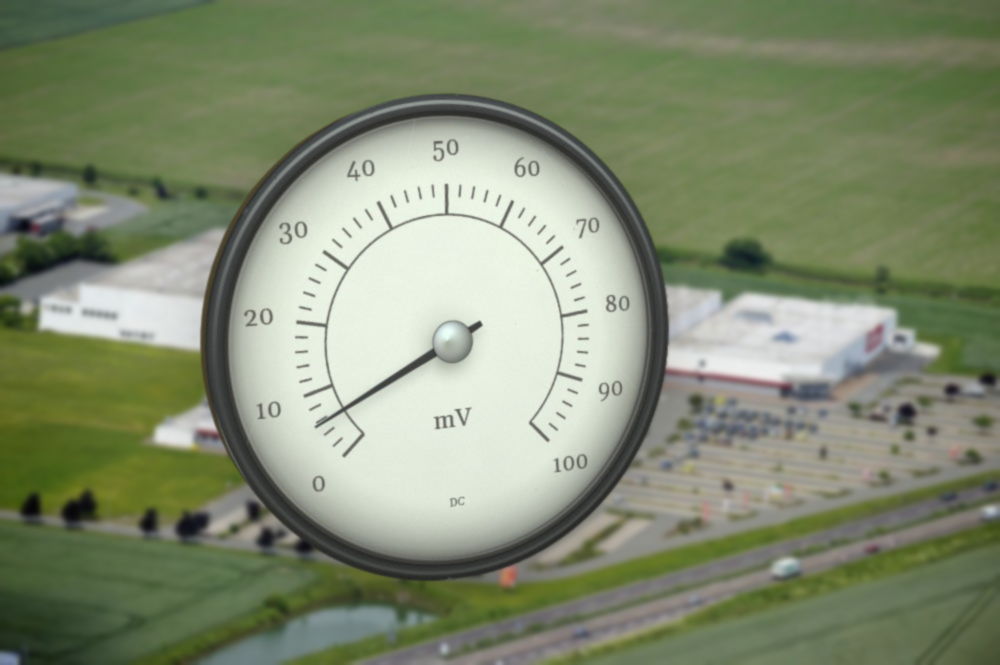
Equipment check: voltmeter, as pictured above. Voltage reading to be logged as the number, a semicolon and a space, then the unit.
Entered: 6; mV
